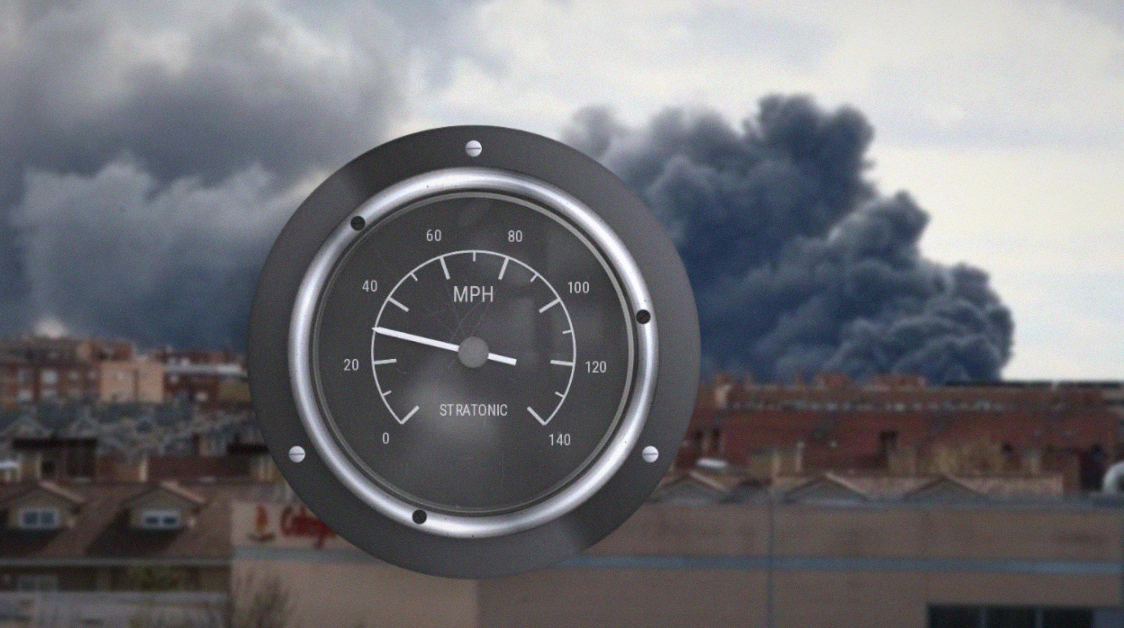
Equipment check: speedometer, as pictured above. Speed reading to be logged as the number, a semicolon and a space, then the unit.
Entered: 30; mph
